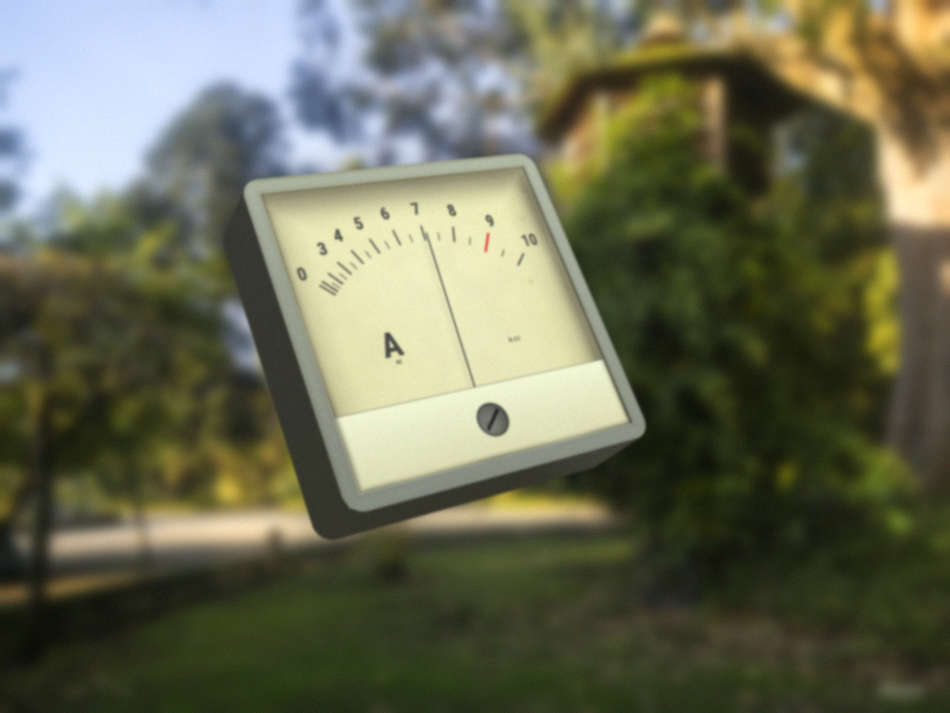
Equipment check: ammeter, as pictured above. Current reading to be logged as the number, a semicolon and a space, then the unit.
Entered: 7; A
